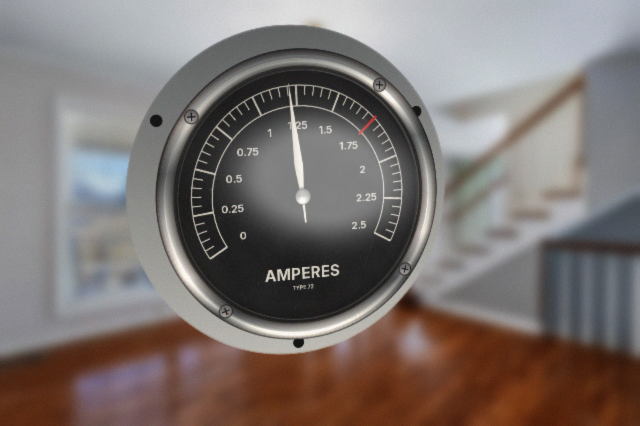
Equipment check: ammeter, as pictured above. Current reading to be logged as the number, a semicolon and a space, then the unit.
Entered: 1.2; A
